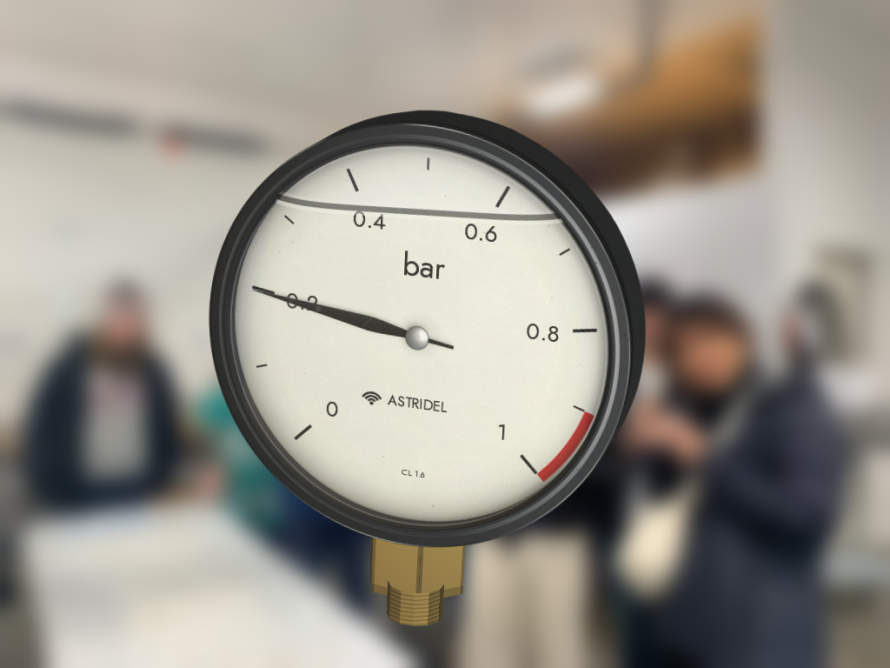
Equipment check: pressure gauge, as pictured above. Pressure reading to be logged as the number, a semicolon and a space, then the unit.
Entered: 0.2; bar
